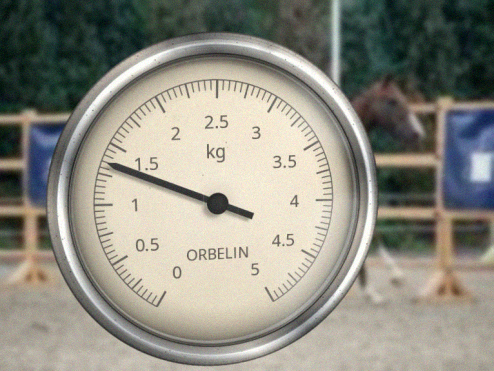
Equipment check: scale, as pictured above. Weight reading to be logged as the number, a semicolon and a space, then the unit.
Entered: 1.35; kg
